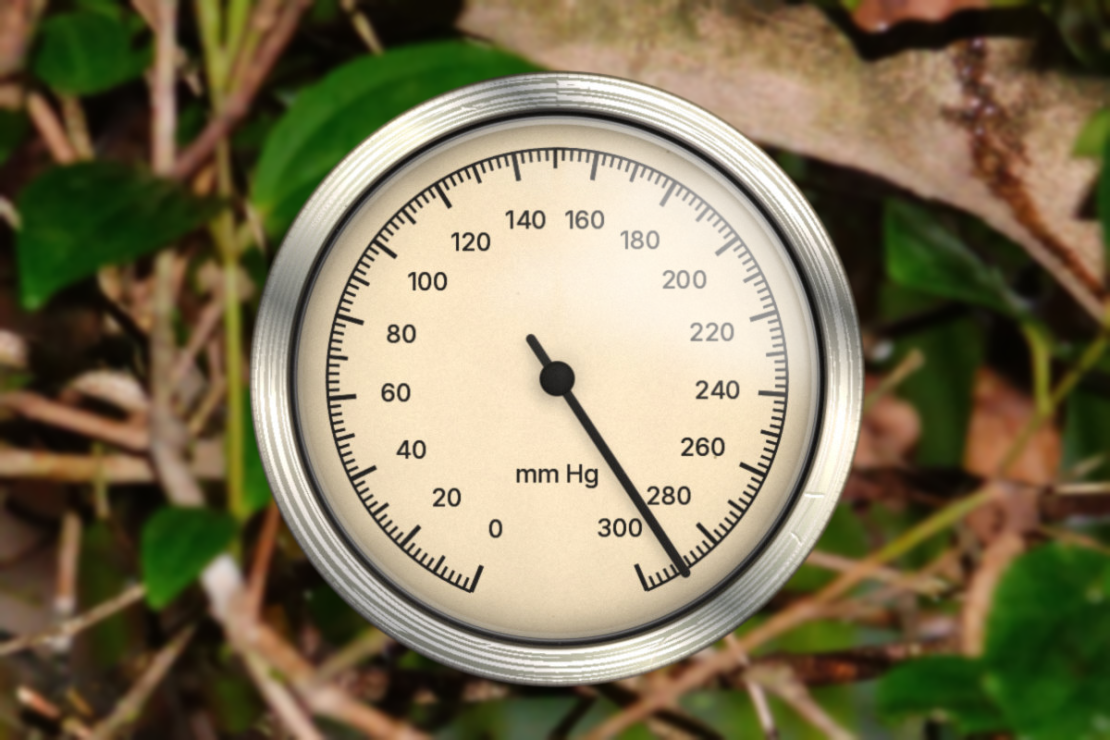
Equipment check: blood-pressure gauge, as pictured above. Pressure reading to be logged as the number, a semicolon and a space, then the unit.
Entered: 290; mmHg
